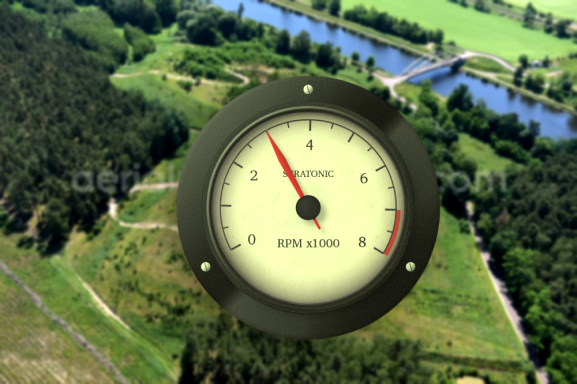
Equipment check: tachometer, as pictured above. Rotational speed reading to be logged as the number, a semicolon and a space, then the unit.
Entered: 3000; rpm
